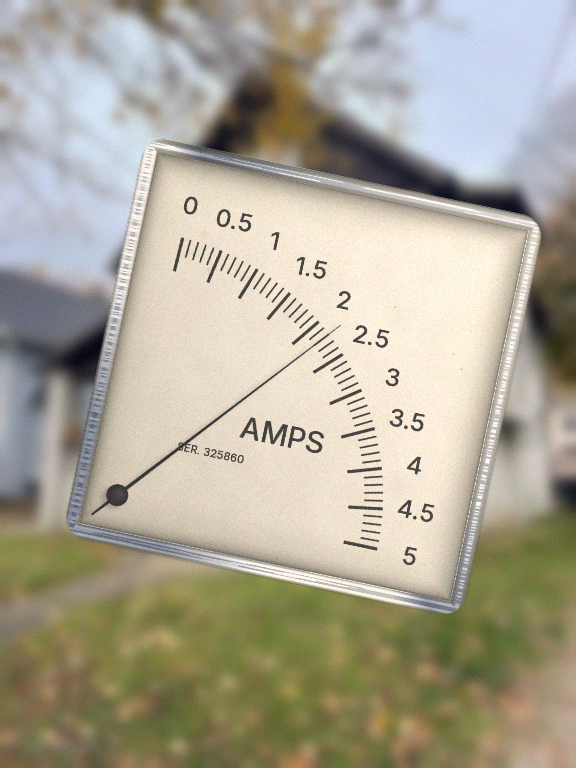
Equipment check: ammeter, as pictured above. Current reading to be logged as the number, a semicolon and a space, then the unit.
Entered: 2.2; A
